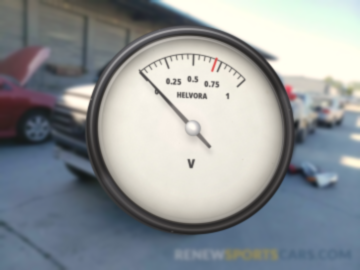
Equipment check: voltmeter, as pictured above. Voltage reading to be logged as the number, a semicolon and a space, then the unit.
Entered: 0; V
